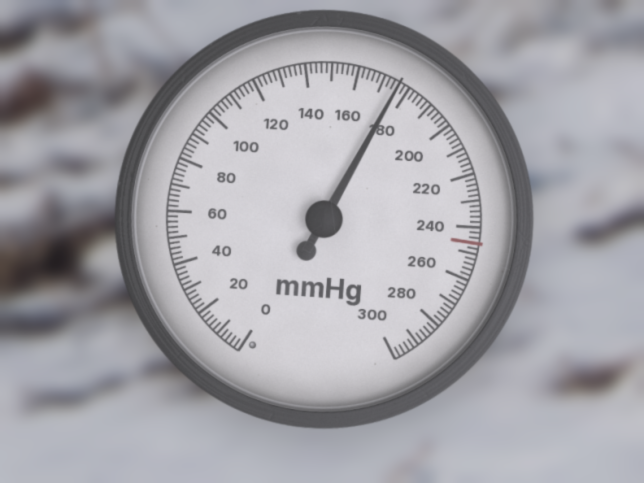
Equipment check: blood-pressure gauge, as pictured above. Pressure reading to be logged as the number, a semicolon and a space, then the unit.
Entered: 176; mmHg
